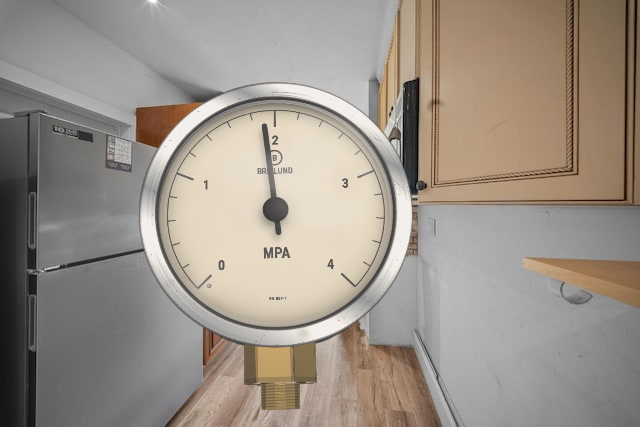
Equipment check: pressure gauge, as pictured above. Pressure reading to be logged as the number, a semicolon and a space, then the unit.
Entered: 1.9; MPa
